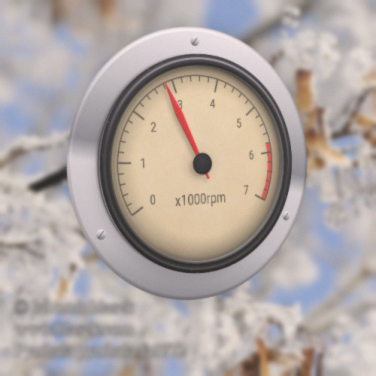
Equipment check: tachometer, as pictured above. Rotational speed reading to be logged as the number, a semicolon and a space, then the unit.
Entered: 2800; rpm
